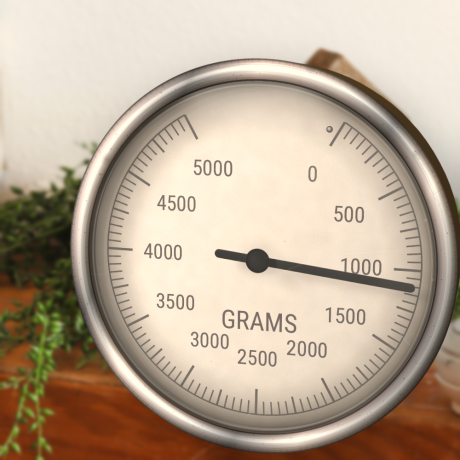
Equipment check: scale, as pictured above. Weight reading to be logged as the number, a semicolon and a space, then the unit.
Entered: 1100; g
